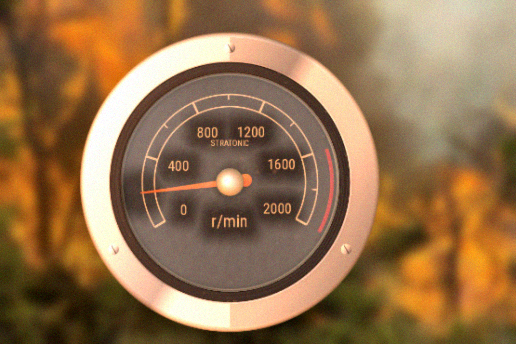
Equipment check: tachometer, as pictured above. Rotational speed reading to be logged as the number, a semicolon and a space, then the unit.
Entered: 200; rpm
